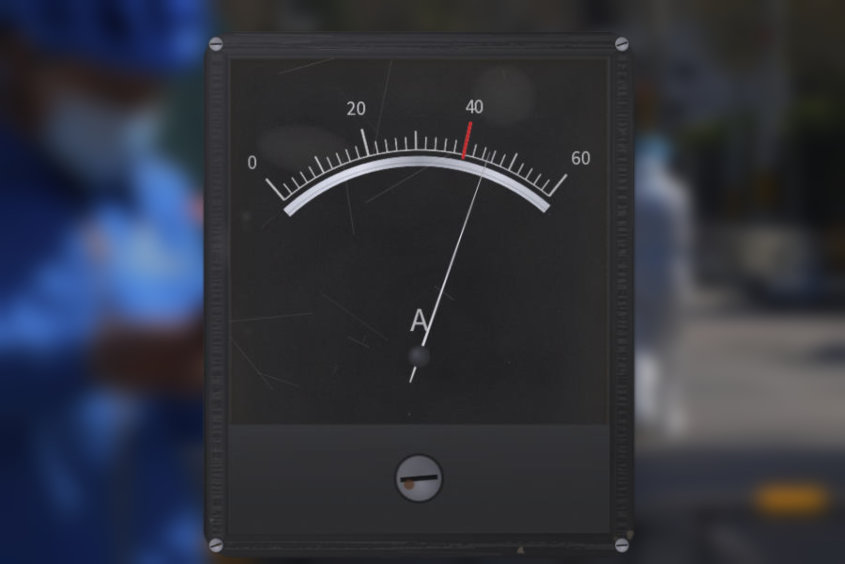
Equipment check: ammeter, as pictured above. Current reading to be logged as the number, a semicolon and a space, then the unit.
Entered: 45; A
